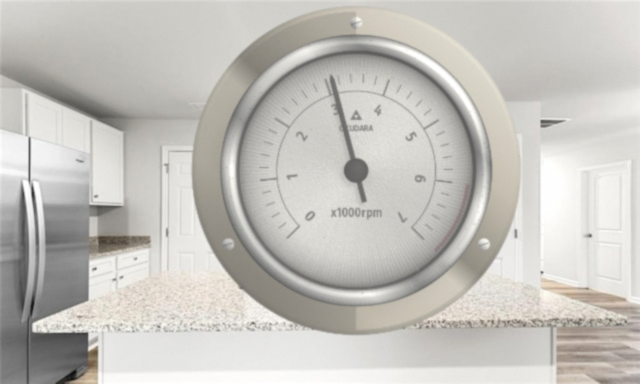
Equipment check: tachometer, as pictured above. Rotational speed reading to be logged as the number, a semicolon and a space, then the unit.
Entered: 3100; rpm
